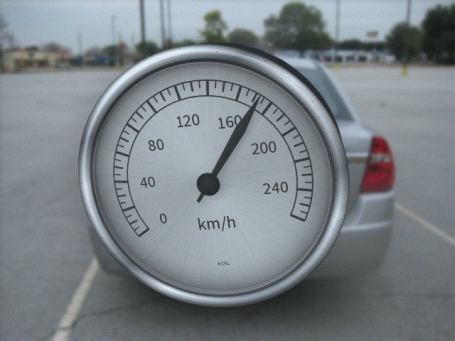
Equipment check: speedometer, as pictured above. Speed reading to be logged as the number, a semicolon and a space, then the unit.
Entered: 172.5; km/h
